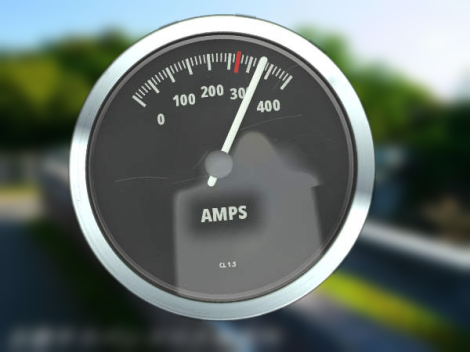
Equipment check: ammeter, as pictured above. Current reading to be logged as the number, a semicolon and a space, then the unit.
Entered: 330; A
